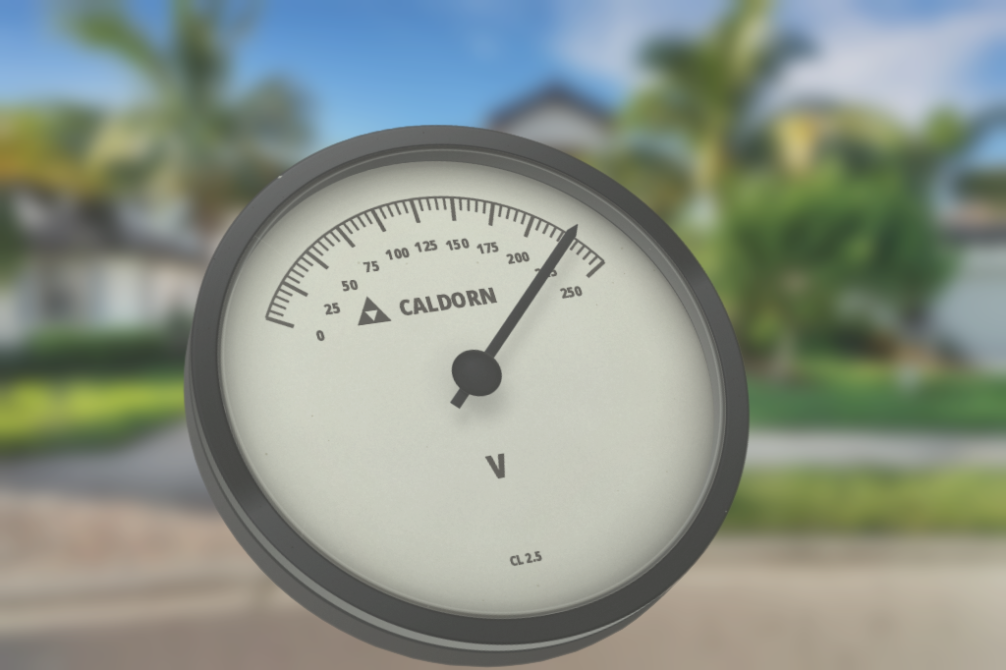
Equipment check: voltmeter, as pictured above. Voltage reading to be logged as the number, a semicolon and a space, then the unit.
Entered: 225; V
